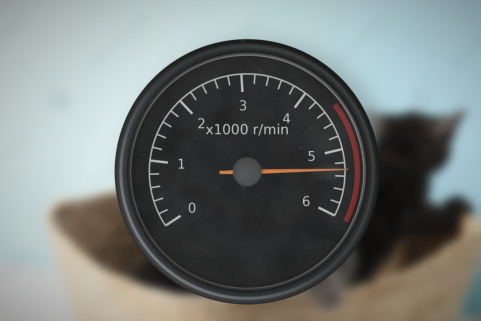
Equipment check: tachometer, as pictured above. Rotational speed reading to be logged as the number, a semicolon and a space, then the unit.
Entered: 5300; rpm
